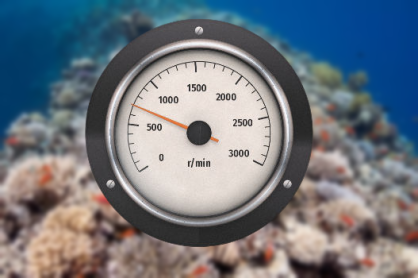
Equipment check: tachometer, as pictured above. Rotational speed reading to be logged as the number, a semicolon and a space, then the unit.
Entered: 700; rpm
